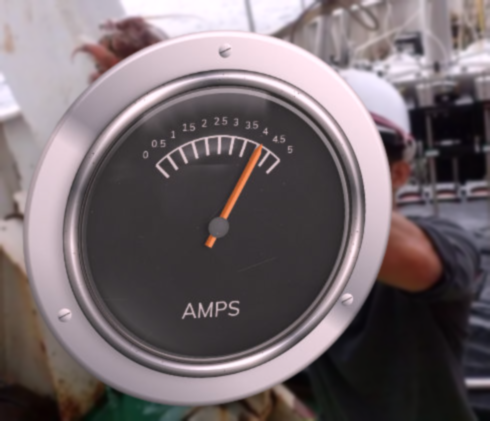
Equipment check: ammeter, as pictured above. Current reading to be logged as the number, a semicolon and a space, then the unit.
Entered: 4; A
